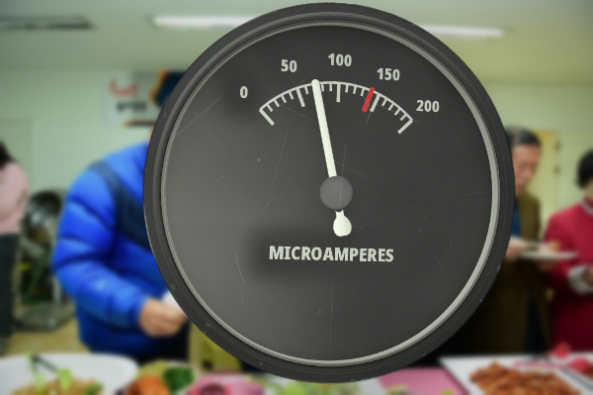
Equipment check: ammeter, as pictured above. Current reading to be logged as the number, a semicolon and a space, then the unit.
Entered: 70; µA
